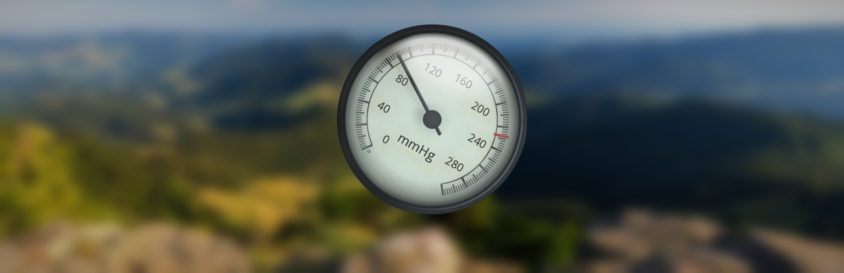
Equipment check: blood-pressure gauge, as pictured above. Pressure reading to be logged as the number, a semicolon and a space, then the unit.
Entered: 90; mmHg
